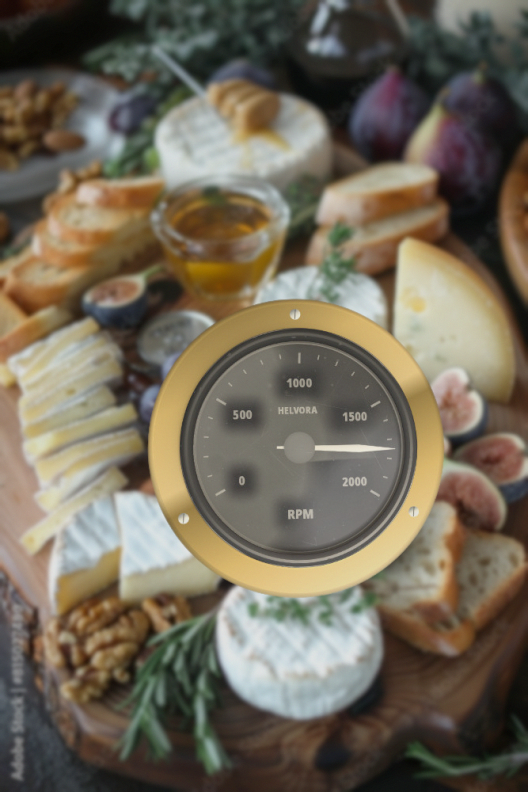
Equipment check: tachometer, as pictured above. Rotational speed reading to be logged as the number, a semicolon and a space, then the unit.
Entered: 1750; rpm
